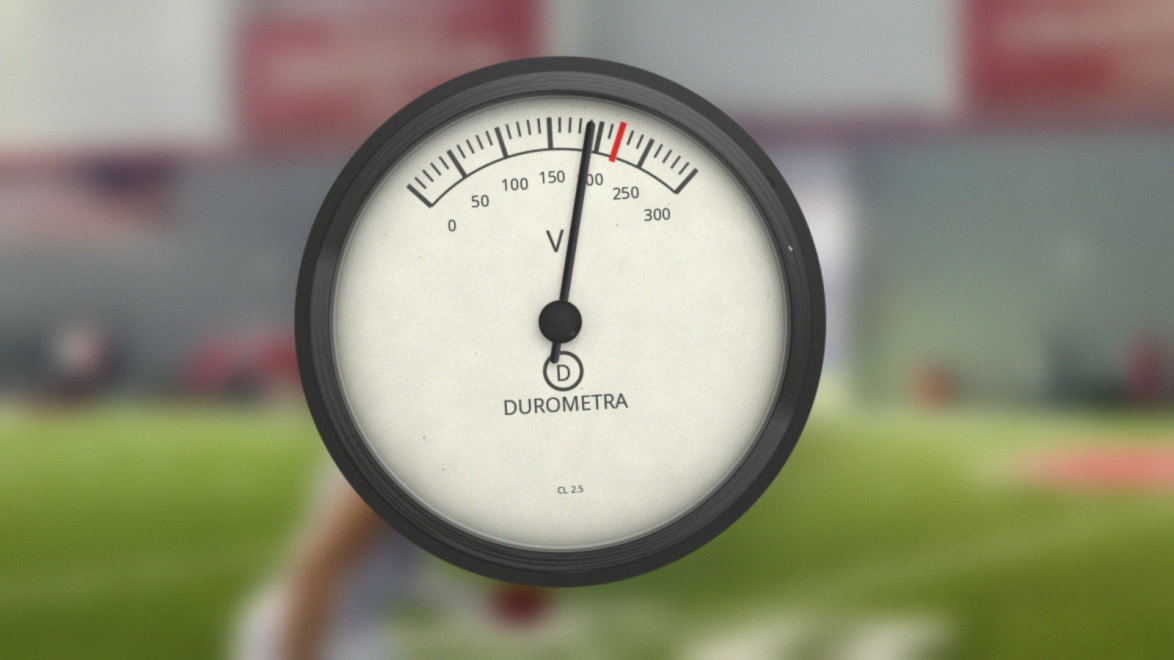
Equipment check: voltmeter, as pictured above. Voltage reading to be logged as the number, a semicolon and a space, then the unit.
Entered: 190; V
